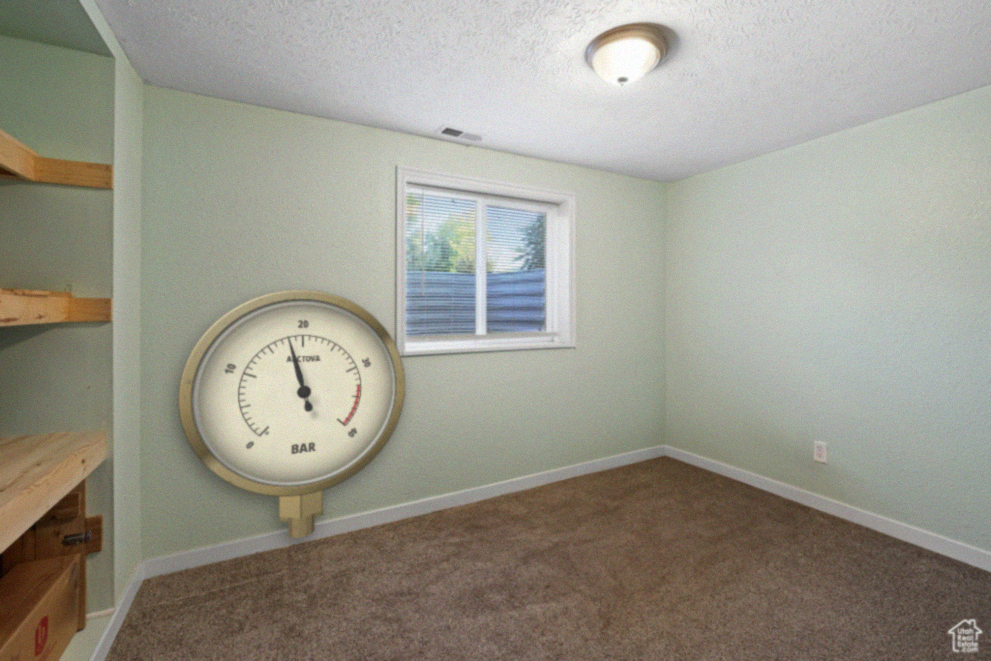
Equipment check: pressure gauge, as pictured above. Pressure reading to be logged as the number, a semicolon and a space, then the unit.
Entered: 18; bar
